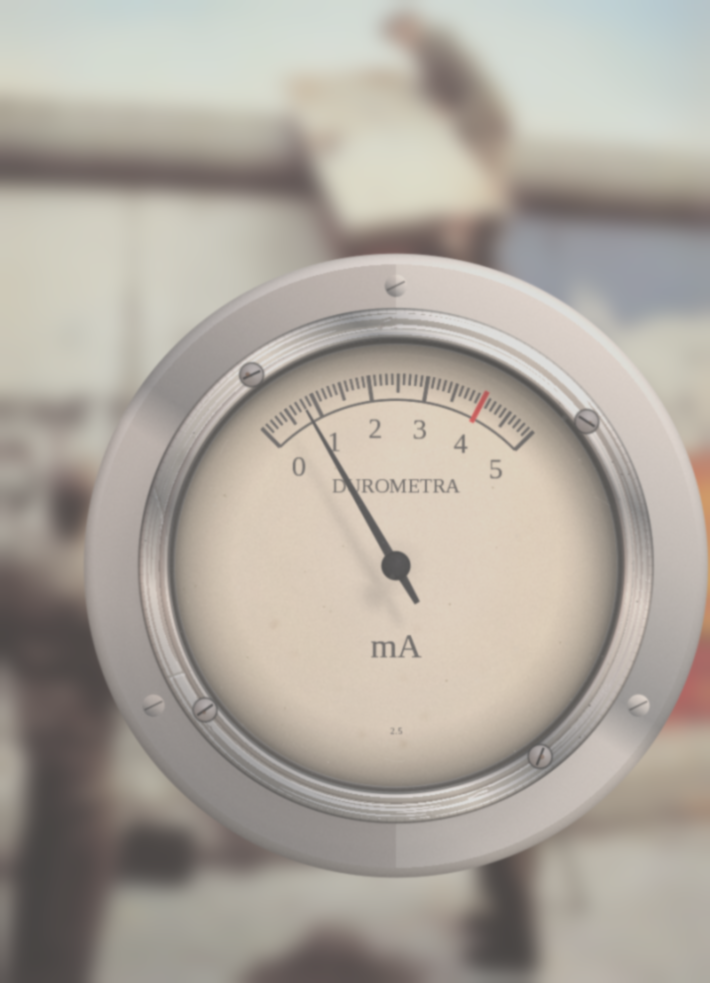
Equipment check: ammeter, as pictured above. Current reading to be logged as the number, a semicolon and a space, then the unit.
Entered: 0.8; mA
